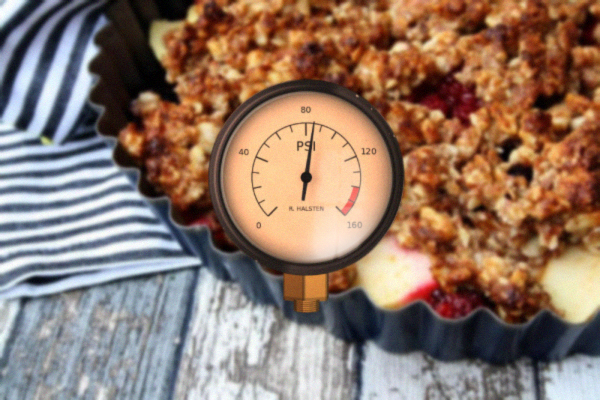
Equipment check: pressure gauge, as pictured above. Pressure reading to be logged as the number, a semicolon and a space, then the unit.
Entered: 85; psi
